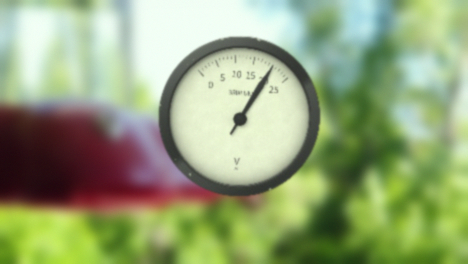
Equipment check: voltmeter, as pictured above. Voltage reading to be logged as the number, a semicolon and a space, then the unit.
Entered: 20; V
